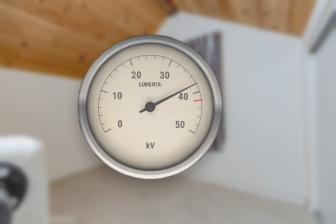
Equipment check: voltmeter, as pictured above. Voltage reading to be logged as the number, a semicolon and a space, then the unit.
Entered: 38; kV
